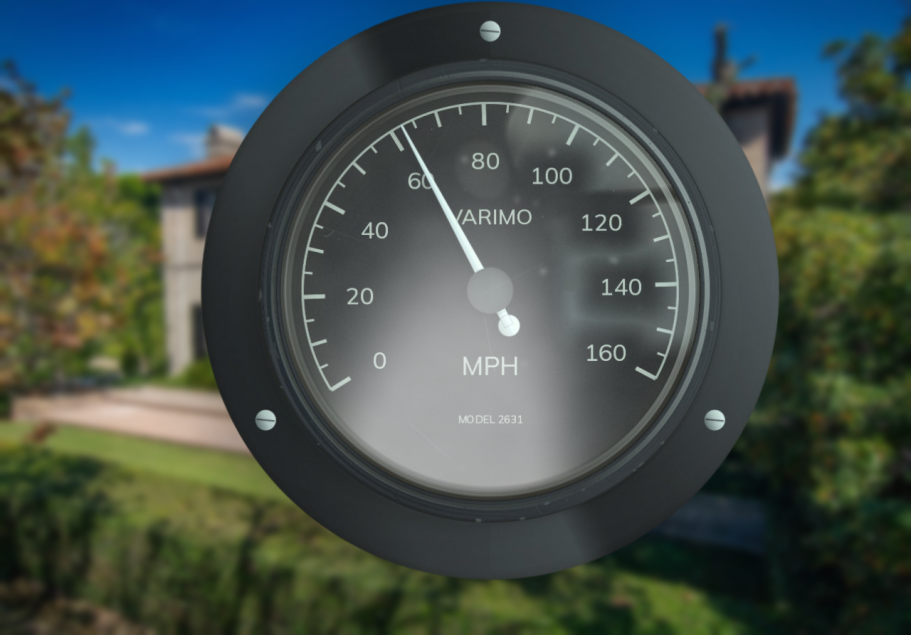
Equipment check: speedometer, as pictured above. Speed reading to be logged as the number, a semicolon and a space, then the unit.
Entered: 62.5; mph
